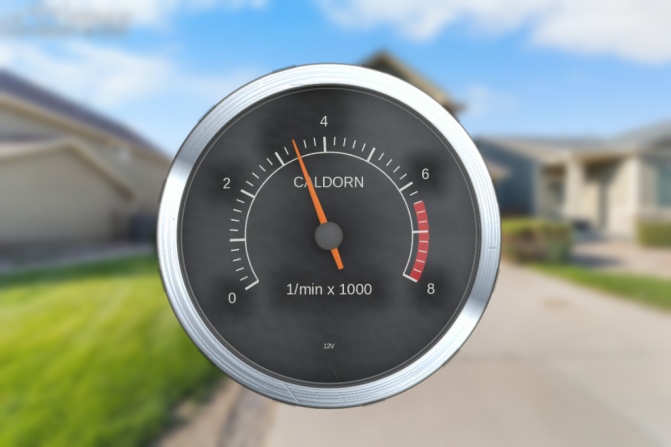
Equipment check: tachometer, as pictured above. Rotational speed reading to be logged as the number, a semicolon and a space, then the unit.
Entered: 3400; rpm
